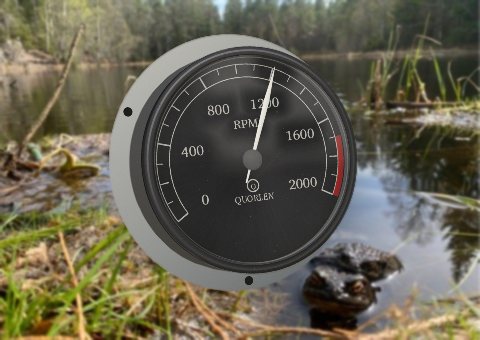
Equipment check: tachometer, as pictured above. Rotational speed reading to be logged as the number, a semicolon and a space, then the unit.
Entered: 1200; rpm
